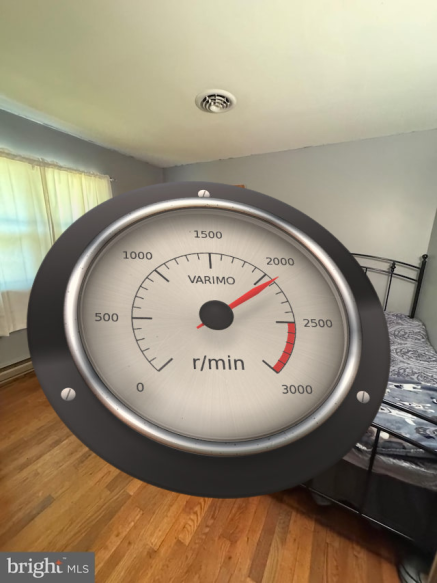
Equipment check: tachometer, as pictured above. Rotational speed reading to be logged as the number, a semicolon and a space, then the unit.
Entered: 2100; rpm
